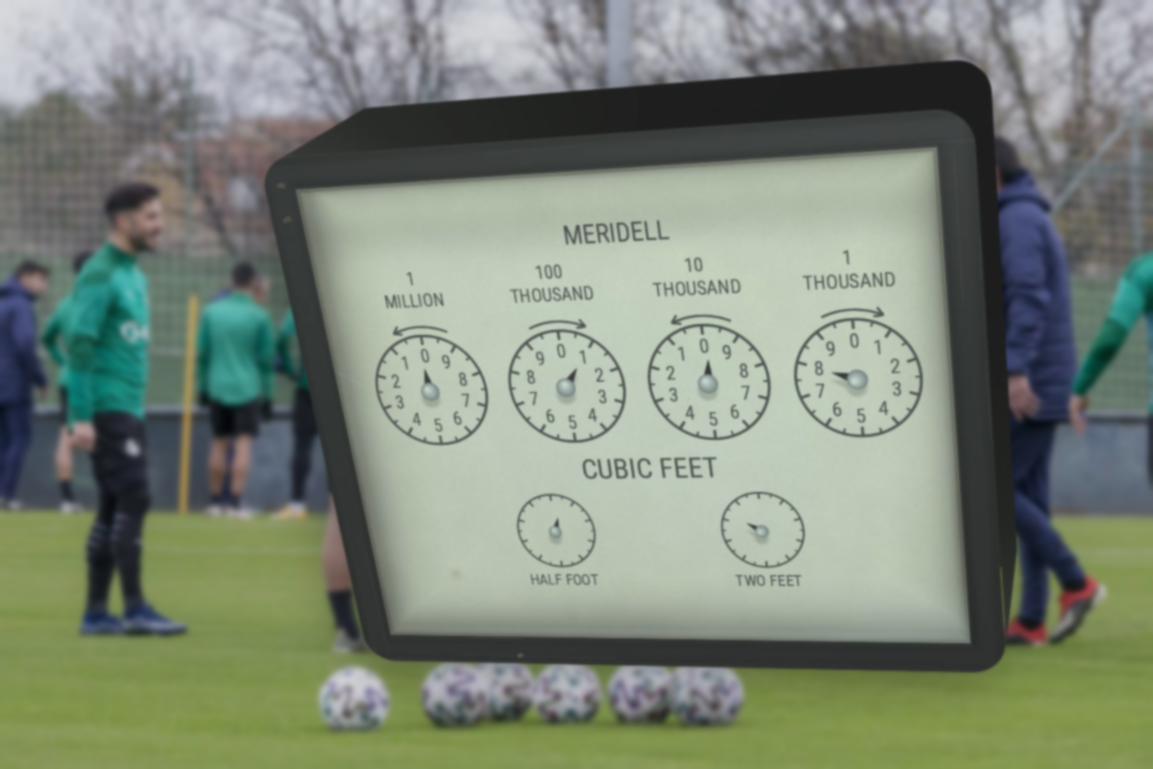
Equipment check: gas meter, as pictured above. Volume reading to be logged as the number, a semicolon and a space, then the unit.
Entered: 9800; ft³
